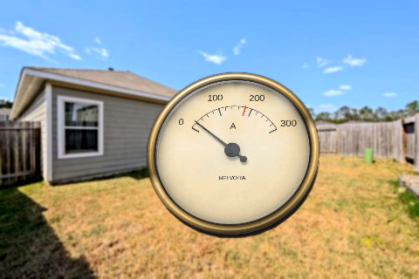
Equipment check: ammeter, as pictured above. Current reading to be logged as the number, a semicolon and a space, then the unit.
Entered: 20; A
